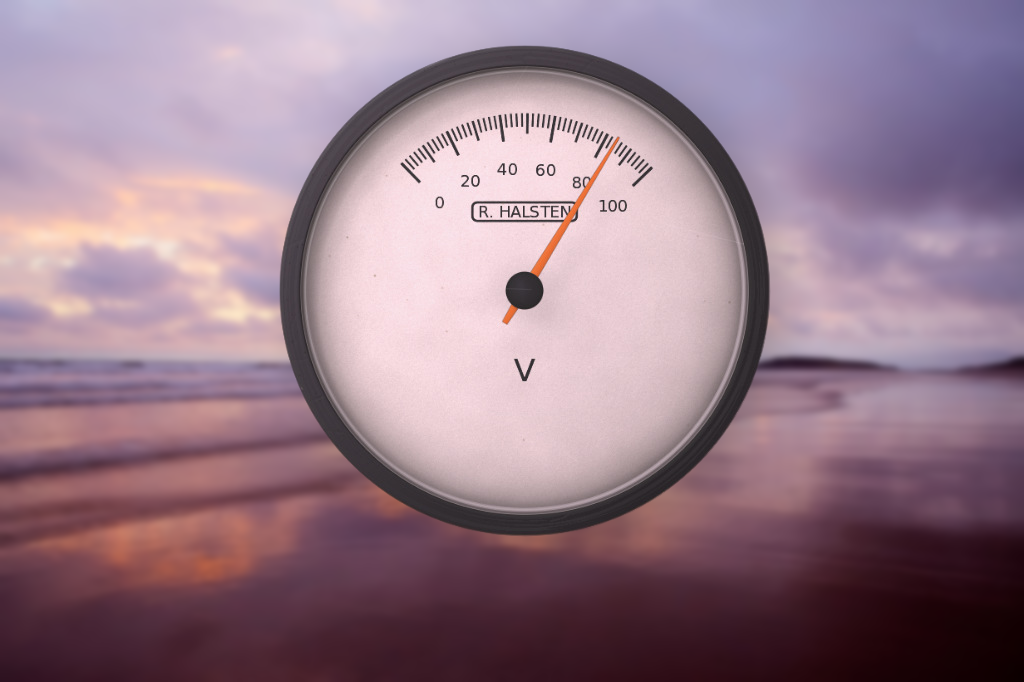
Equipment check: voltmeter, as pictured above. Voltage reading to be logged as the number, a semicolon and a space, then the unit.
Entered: 84; V
